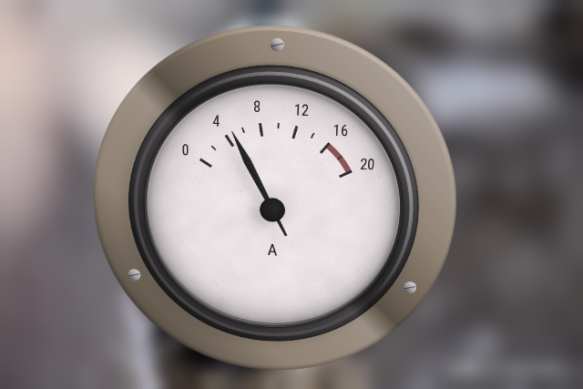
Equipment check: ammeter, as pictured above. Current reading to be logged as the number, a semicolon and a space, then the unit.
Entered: 5; A
